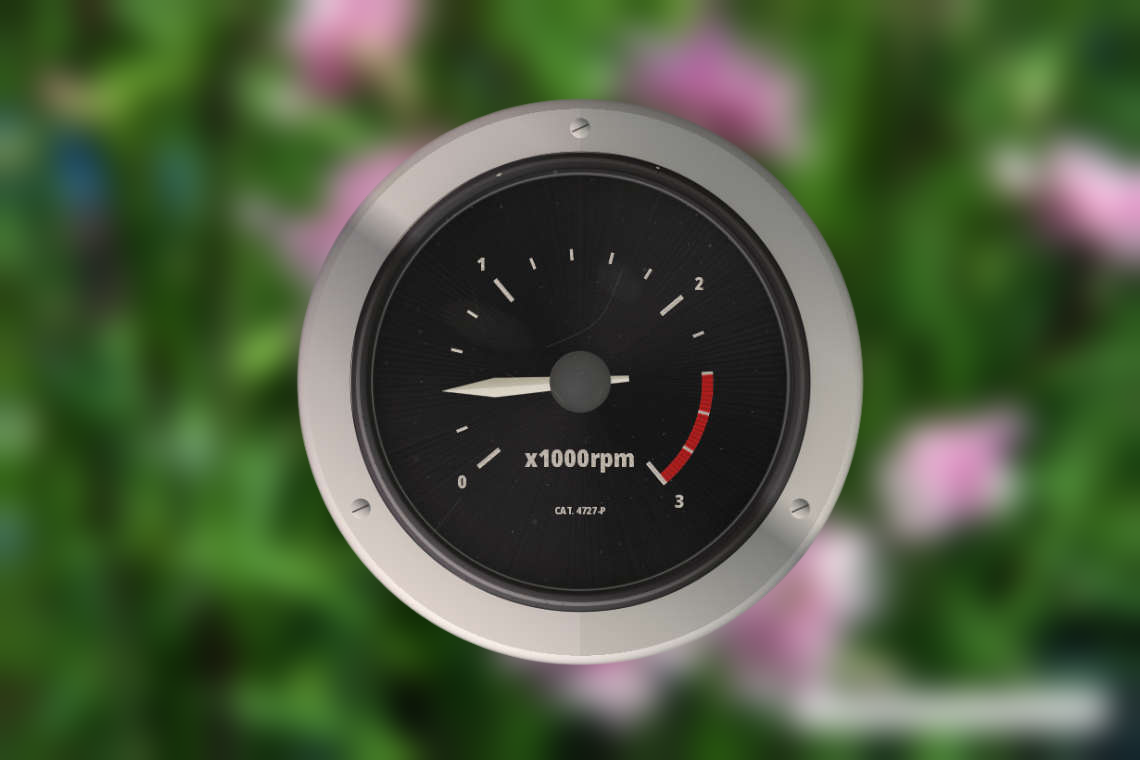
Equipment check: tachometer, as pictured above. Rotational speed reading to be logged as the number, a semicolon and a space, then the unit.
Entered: 400; rpm
